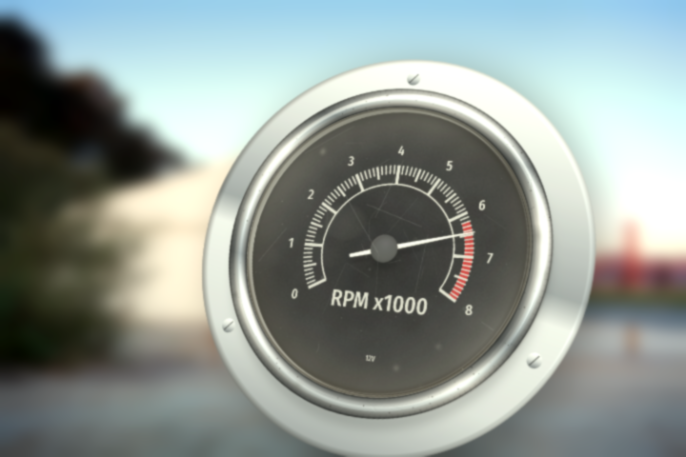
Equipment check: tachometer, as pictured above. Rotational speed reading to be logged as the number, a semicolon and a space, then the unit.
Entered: 6500; rpm
